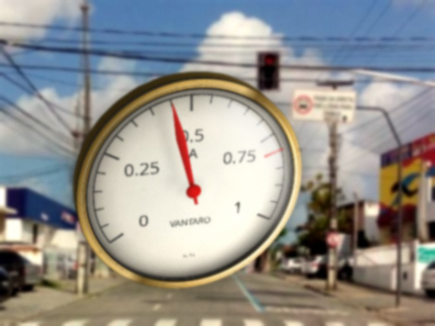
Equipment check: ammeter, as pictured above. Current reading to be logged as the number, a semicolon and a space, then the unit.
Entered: 0.45; A
